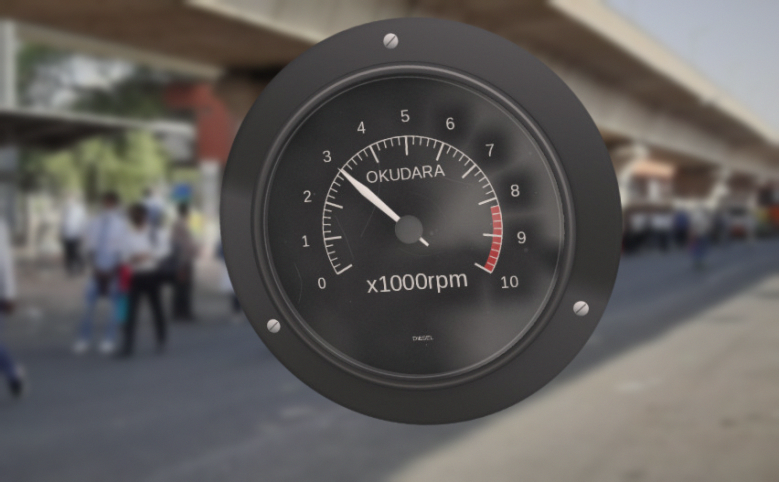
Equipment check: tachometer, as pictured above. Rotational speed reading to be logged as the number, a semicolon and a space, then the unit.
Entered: 3000; rpm
